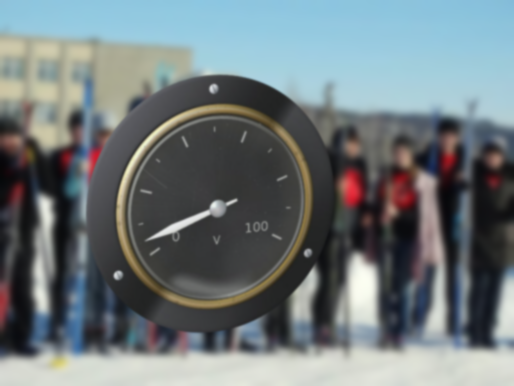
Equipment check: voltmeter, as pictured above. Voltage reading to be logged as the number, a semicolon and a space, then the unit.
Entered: 5; V
